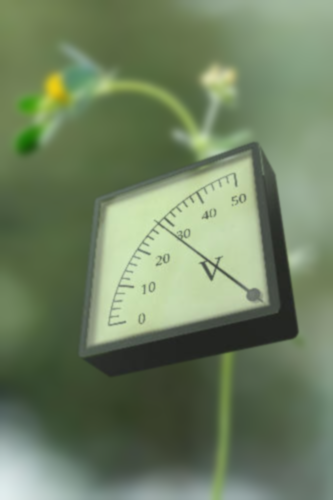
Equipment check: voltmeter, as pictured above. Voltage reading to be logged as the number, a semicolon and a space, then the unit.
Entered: 28; V
